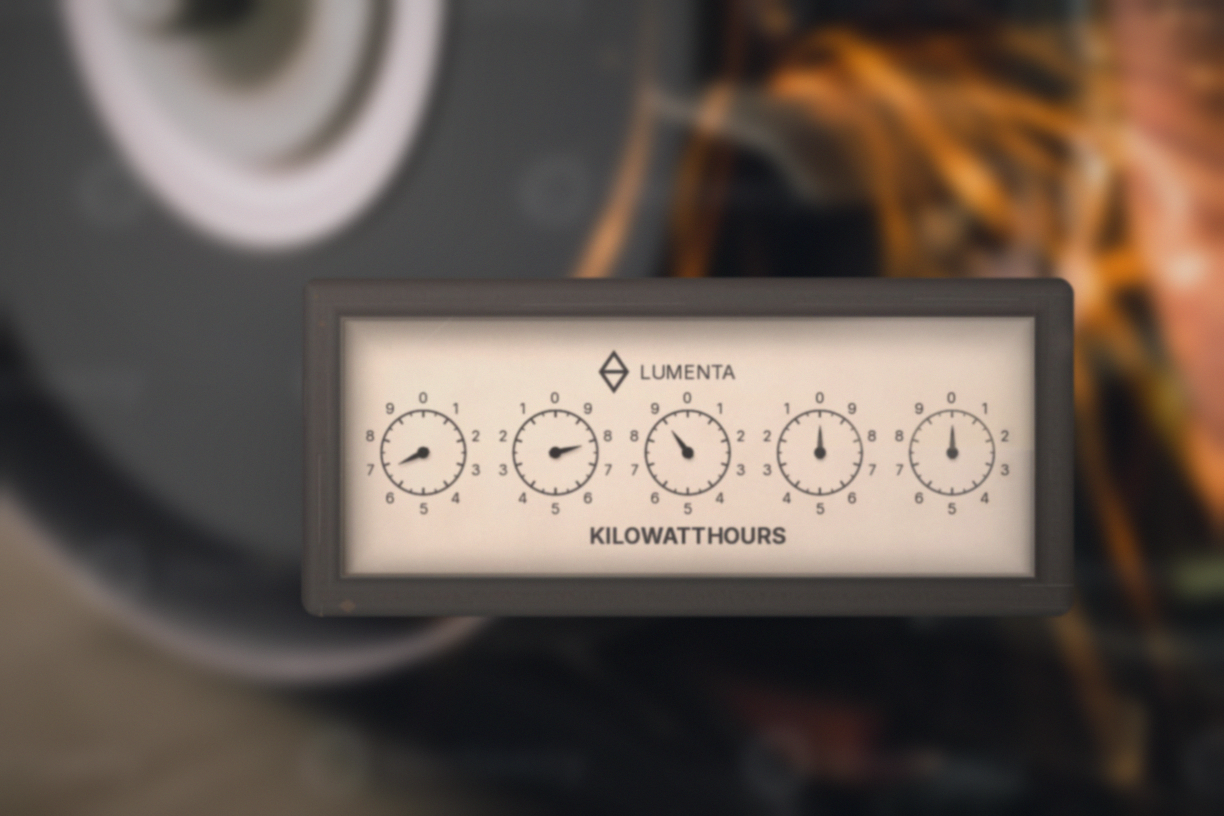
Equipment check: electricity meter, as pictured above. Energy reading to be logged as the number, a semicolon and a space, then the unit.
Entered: 67900; kWh
